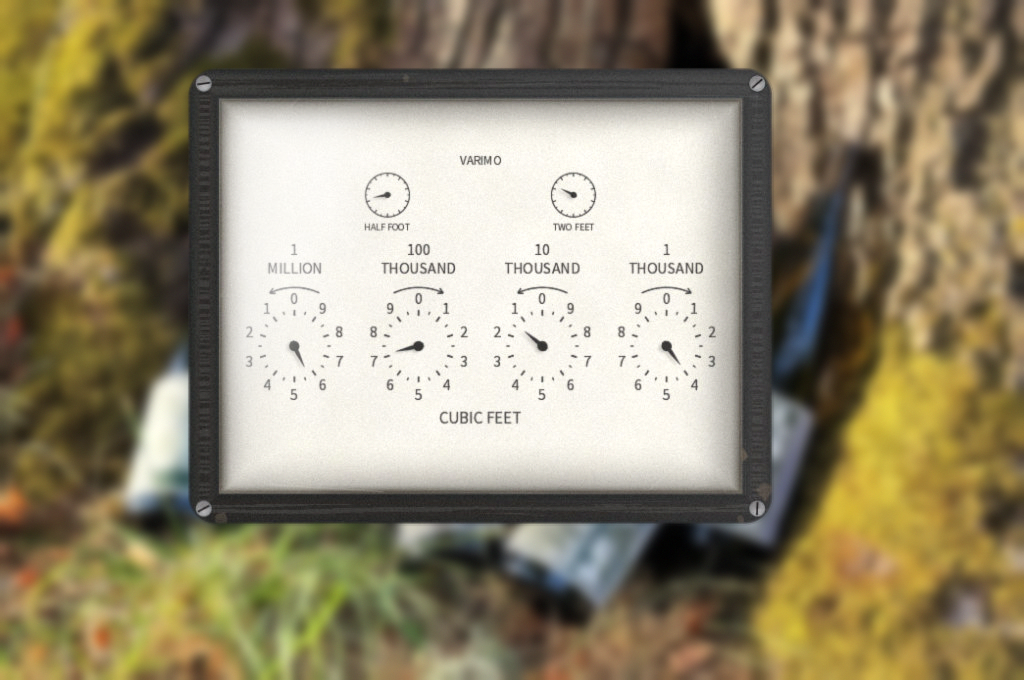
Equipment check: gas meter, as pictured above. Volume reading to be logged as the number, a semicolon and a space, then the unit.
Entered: 571400; ft³
